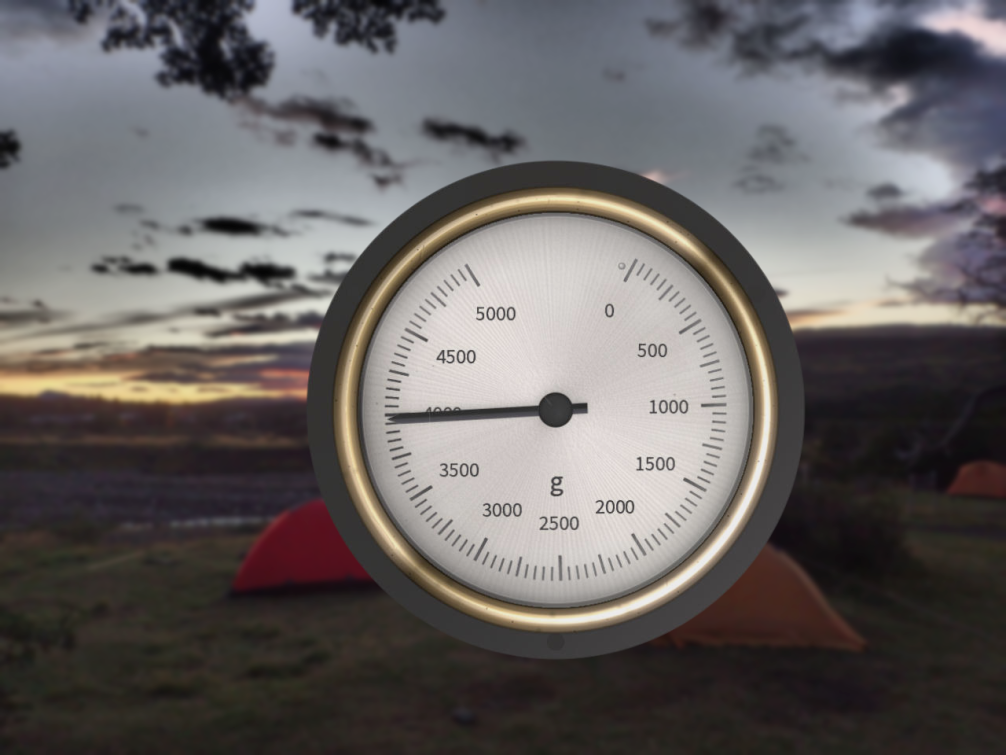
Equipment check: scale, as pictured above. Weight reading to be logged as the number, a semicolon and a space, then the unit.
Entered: 3975; g
